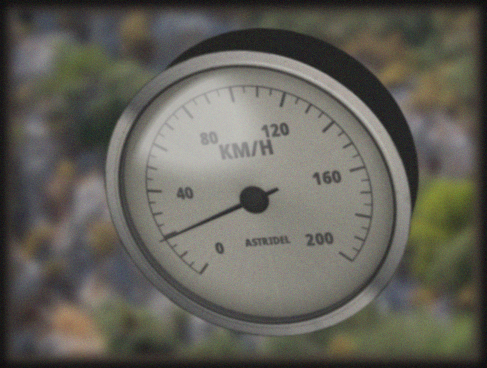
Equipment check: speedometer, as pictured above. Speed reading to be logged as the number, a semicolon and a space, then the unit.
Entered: 20; km/h
